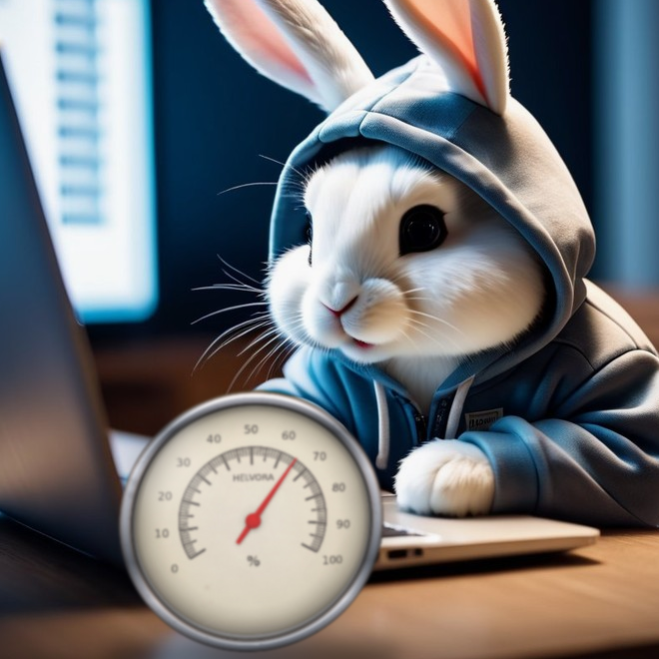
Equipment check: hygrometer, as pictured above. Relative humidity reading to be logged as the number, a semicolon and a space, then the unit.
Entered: 65; %
